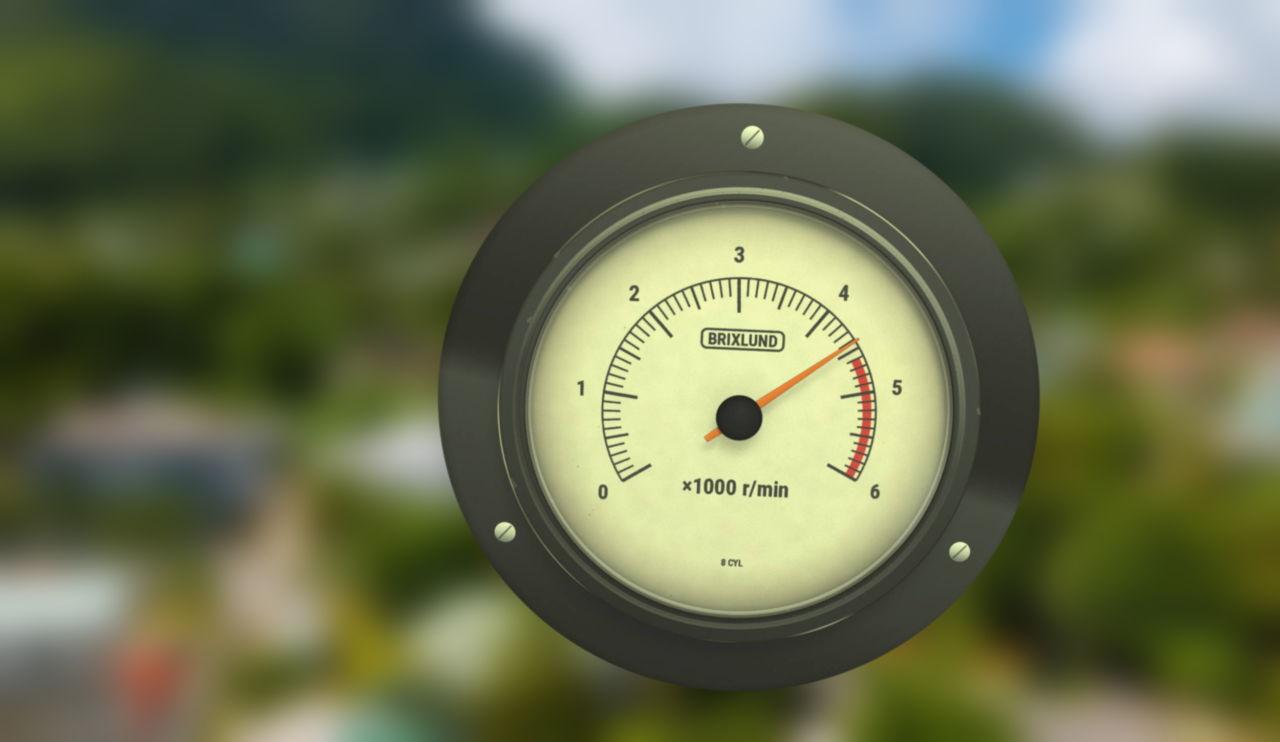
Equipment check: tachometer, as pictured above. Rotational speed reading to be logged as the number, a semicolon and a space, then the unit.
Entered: 4400; rpm
